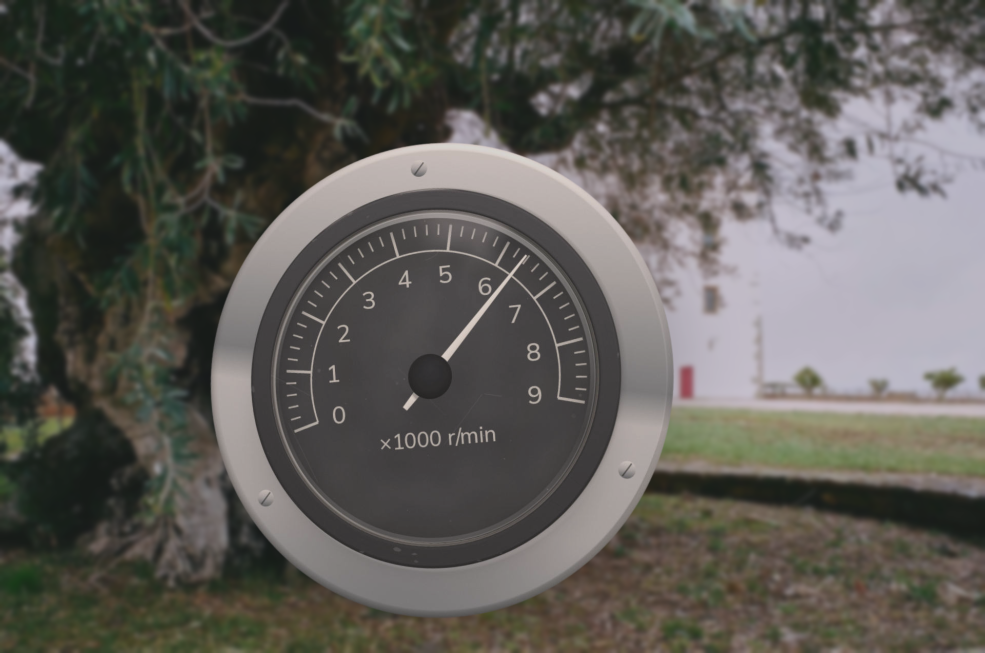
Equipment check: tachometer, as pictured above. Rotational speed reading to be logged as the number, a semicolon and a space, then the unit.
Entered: 6400; rpm
